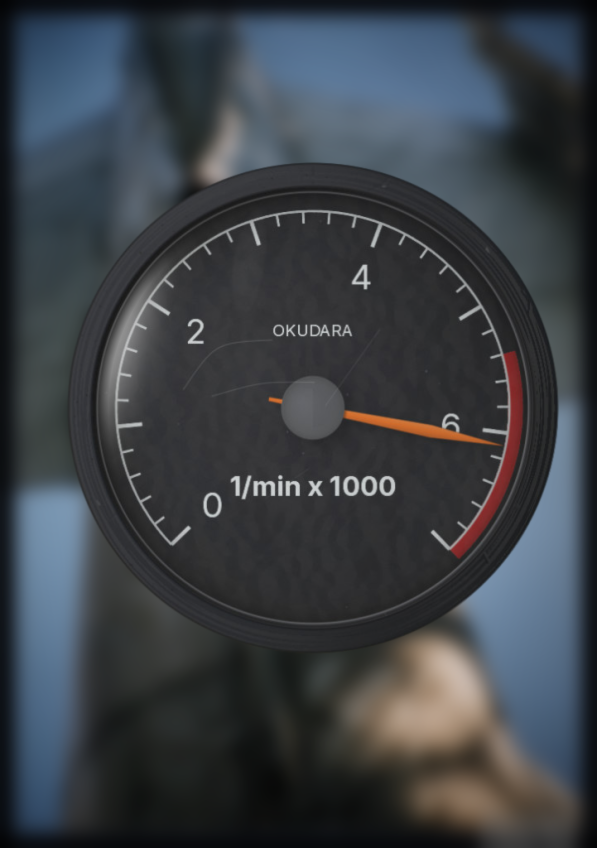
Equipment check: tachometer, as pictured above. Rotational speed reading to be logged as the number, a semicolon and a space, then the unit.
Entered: 6100; rpm
